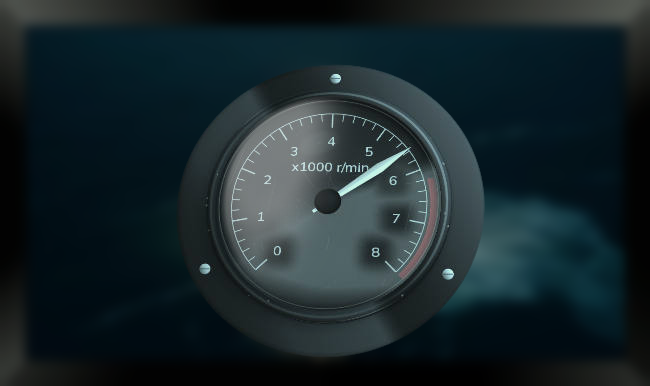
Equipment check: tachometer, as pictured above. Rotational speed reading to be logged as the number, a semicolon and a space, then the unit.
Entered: 5600; rpm
